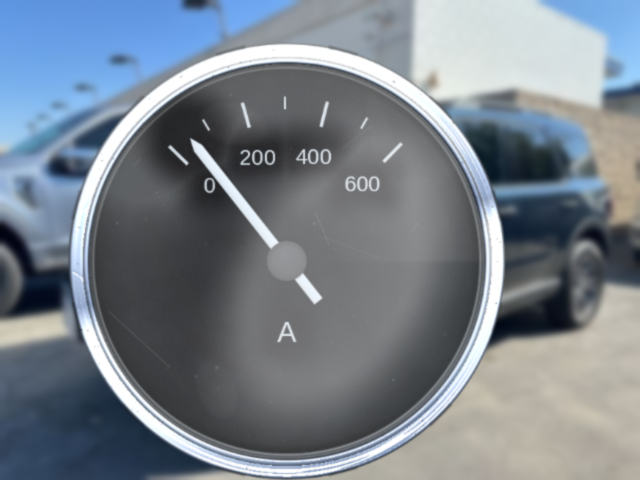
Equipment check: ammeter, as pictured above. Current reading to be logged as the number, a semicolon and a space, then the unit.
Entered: 50; A
